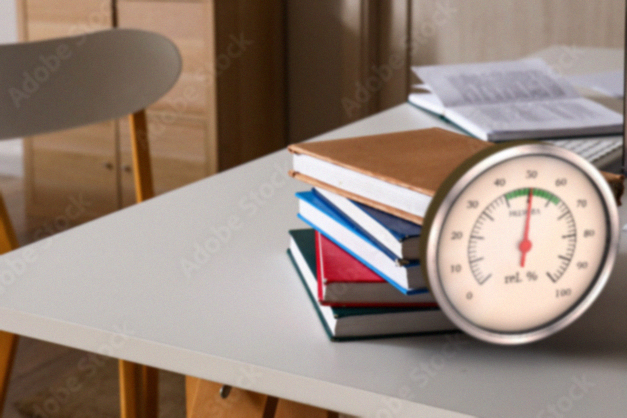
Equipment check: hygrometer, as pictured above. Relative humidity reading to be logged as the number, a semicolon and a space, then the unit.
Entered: 50; %
